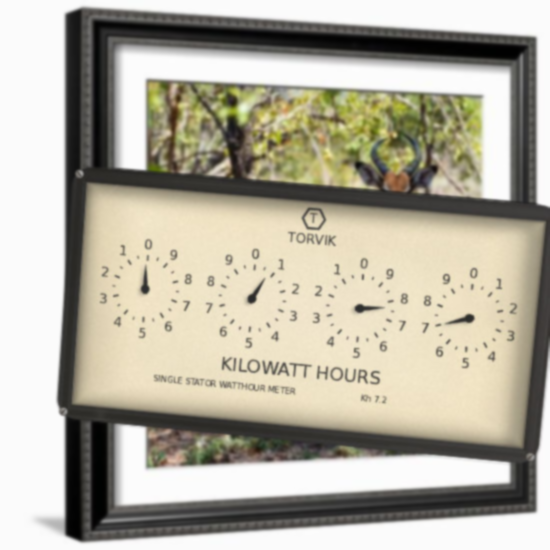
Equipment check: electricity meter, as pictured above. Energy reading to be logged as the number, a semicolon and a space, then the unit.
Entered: 77; kWh
